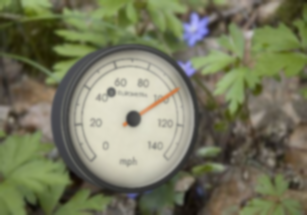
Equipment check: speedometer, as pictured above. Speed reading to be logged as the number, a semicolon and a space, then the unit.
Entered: 100; mph
